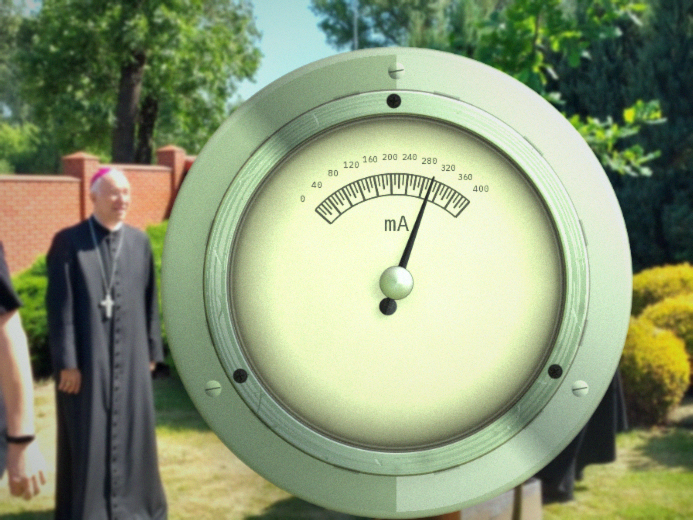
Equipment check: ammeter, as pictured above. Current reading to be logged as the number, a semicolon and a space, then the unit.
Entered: 300; mA
